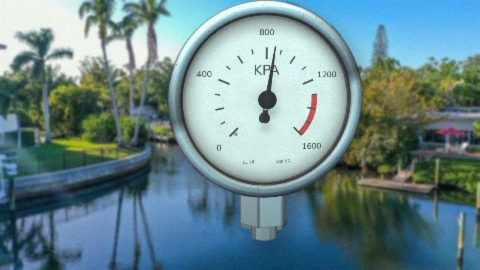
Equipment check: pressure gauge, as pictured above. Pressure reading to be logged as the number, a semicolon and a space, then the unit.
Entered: 850; kPa
